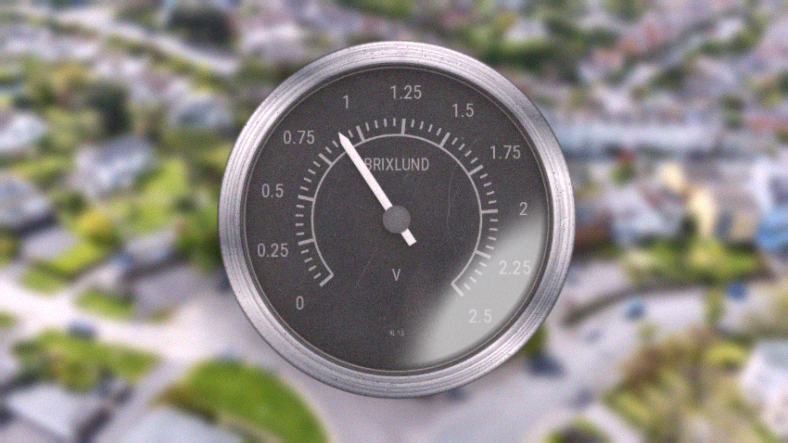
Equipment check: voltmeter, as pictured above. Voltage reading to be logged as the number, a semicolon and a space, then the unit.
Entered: 0.9; V
